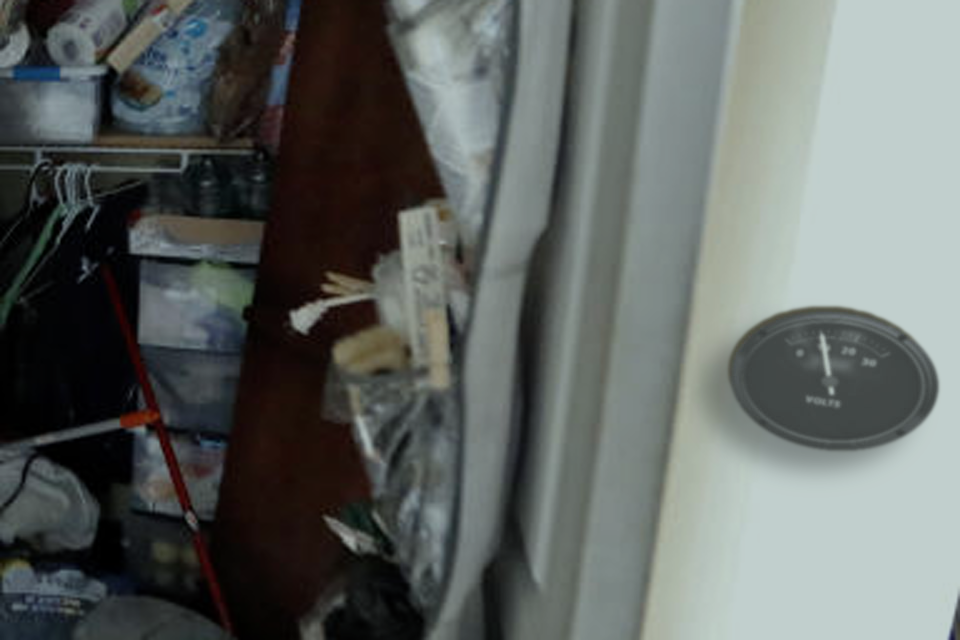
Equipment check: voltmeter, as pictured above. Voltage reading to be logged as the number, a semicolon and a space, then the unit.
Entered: 10; V
